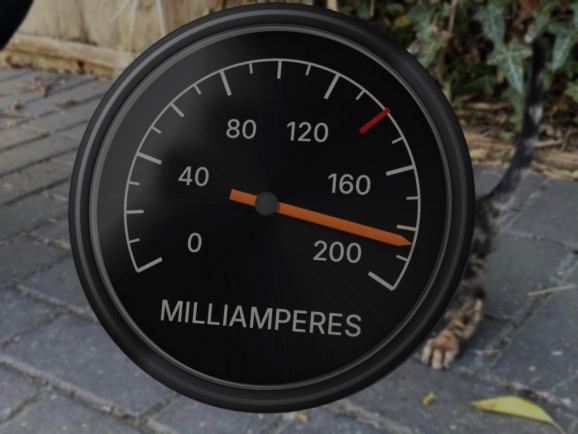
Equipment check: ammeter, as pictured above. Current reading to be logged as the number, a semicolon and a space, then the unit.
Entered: 185; mA
